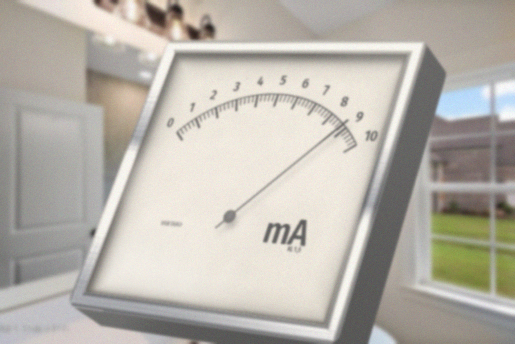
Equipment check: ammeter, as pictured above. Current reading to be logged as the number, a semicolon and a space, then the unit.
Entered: 9; mA
